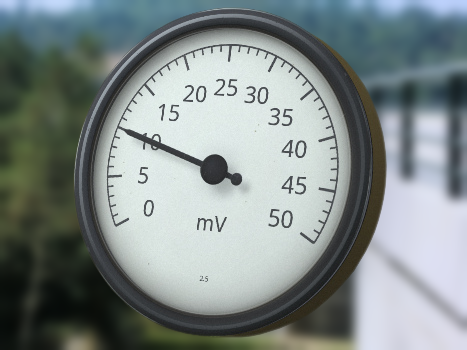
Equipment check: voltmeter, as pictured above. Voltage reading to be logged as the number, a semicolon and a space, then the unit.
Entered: 10; mV
